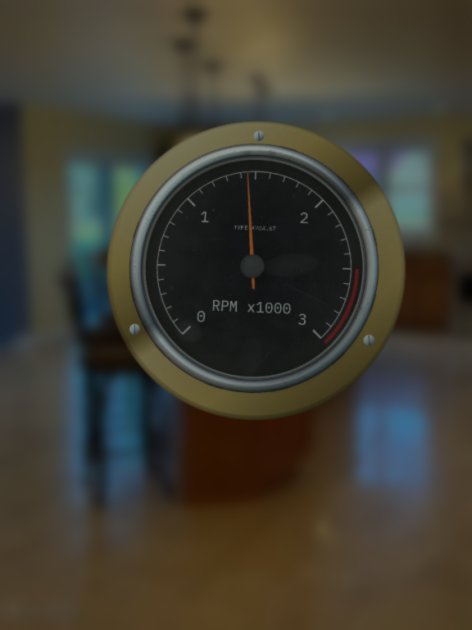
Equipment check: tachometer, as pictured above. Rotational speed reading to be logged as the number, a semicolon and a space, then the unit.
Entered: 1450; rpm
